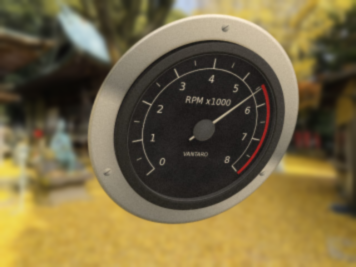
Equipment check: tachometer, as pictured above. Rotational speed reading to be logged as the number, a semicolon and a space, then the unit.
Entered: 5500; rpm
